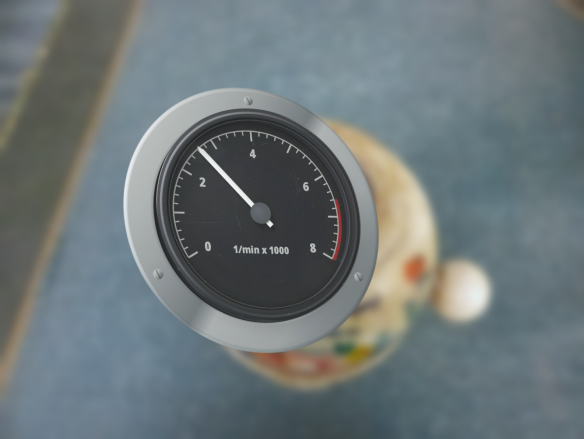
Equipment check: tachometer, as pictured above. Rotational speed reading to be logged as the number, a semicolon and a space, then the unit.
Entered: 2600; rpm
